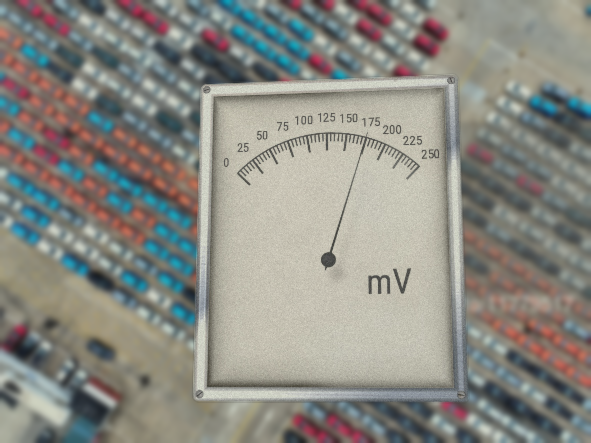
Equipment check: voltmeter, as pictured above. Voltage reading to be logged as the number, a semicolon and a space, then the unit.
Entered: 175; mV
